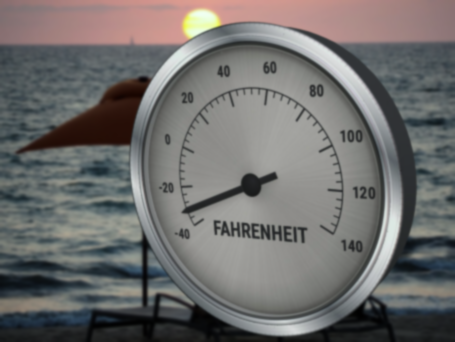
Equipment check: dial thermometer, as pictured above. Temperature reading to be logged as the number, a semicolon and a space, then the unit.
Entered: -32; °F
